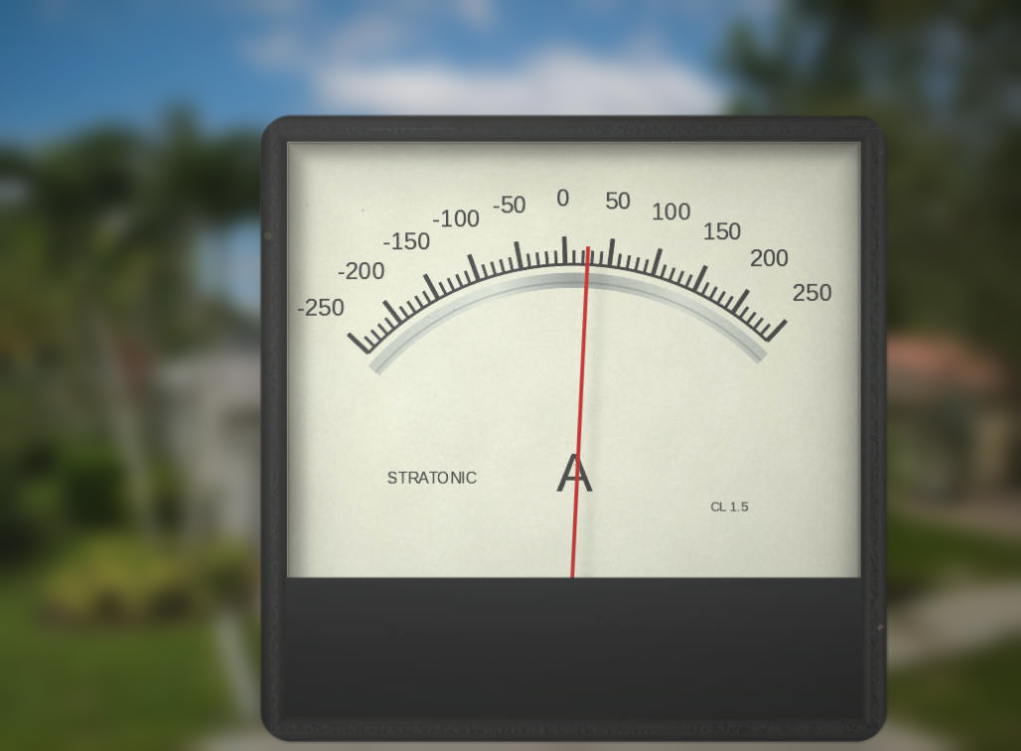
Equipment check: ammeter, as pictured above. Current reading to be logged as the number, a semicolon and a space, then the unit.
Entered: 25; A
